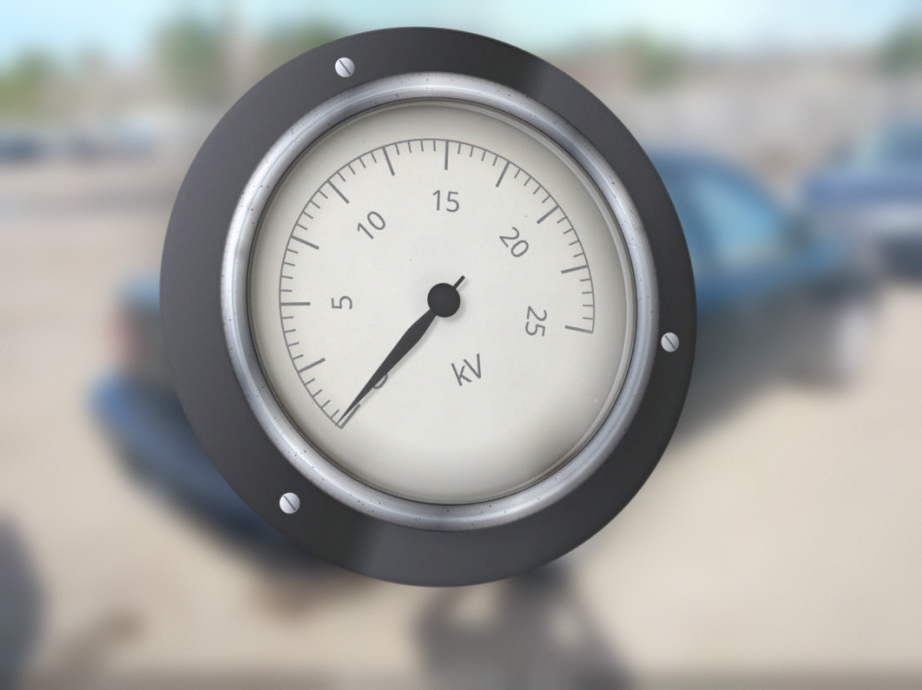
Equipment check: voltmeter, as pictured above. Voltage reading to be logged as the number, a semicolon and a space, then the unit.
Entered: 0.25; kV
